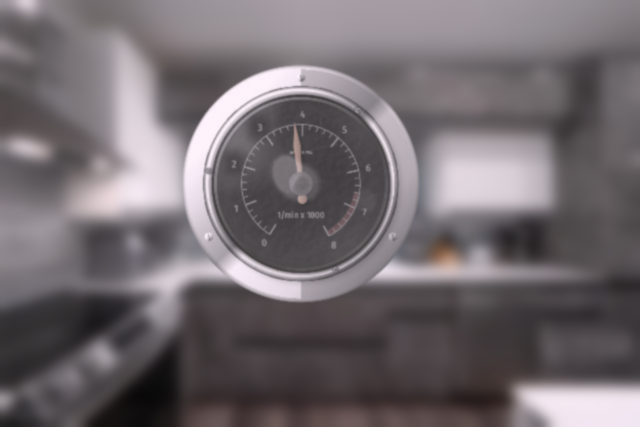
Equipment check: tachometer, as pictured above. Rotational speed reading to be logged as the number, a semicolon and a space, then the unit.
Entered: 3800; rpm
